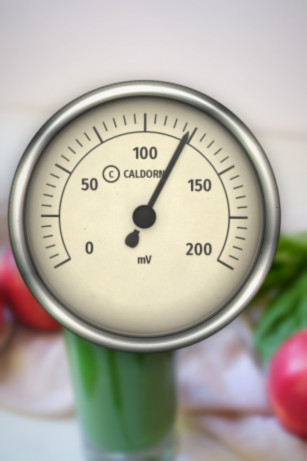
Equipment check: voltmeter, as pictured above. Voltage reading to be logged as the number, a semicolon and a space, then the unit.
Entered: 122.5; mV
